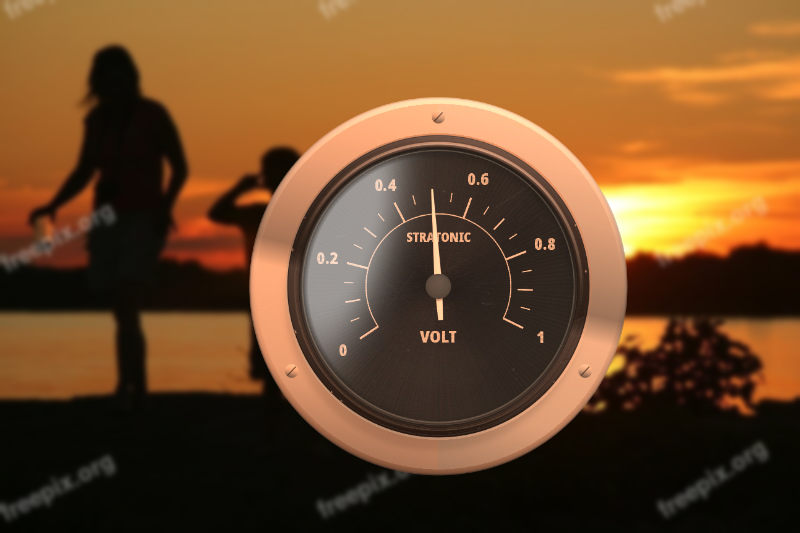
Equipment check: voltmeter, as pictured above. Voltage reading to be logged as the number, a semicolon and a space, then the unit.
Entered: 0.5; V
